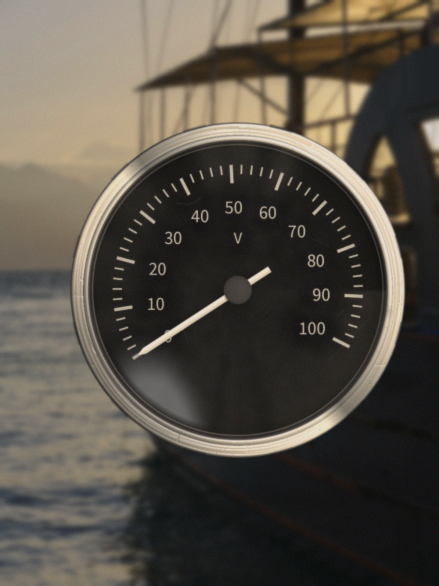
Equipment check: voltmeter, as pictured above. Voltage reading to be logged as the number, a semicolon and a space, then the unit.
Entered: 0; V
